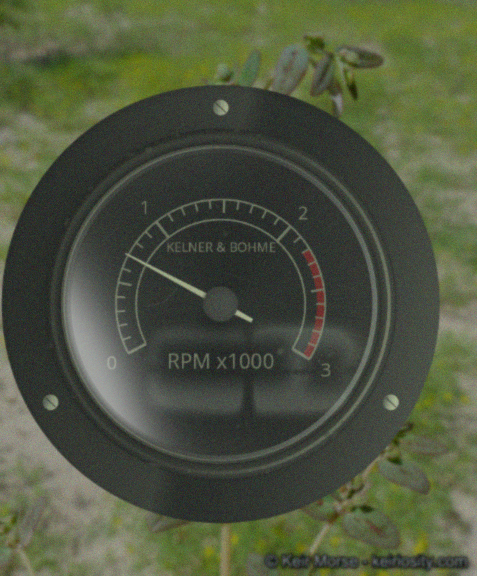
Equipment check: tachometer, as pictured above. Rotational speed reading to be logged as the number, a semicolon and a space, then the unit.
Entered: 700; rpm
